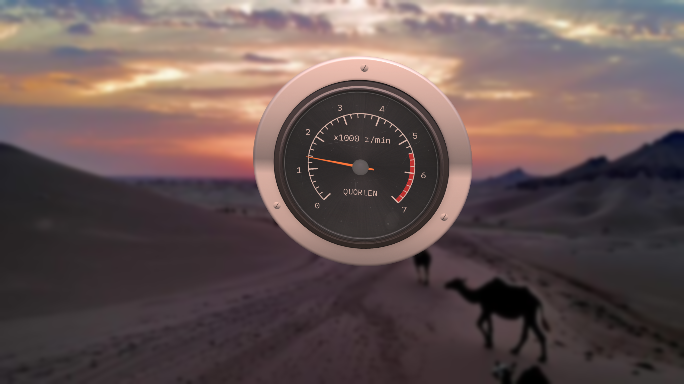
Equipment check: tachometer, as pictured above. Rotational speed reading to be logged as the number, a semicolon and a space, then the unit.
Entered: 1400; rpm
